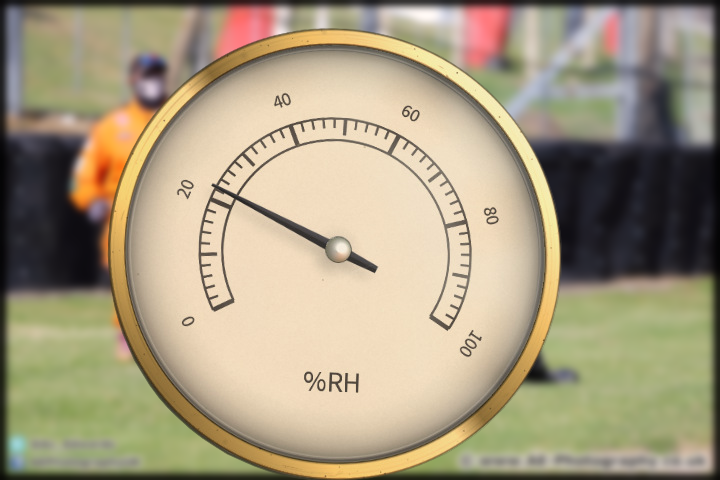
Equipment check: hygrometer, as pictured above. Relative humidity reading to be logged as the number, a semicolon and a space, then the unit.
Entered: 22; %
